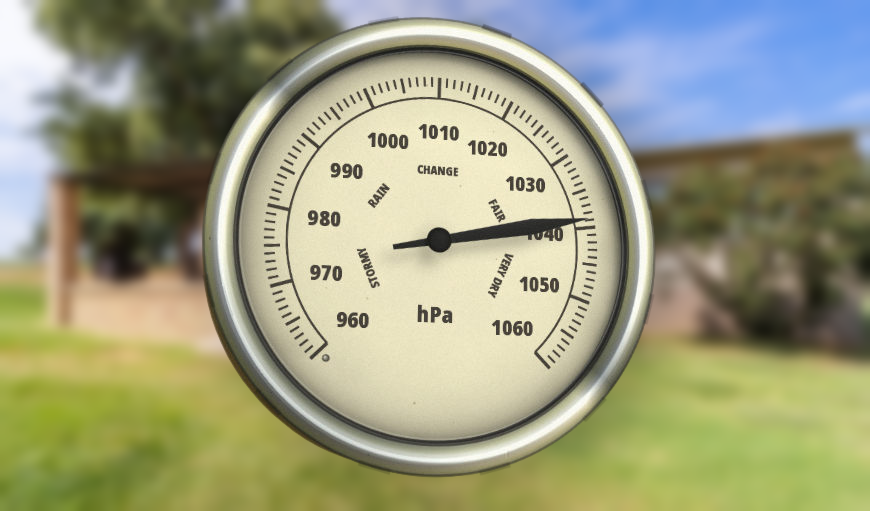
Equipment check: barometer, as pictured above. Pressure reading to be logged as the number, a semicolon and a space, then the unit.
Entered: 1039; hPa
